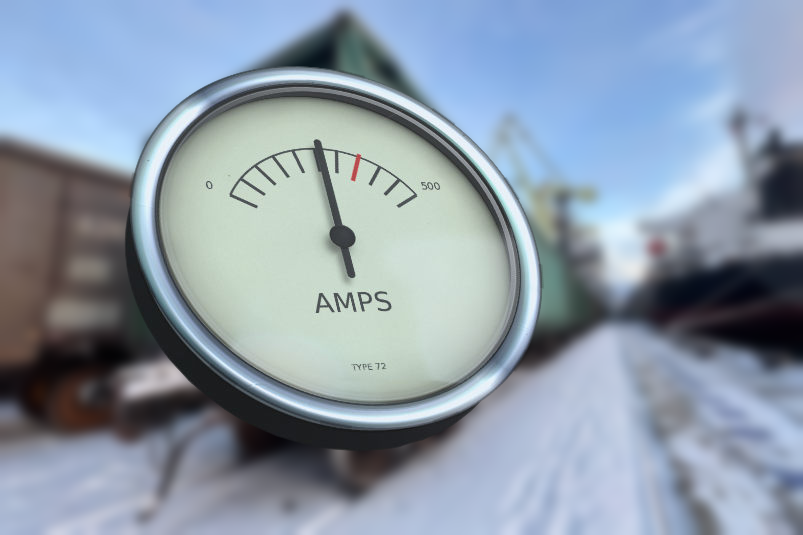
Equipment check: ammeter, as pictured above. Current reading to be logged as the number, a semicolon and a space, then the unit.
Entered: 250; A
